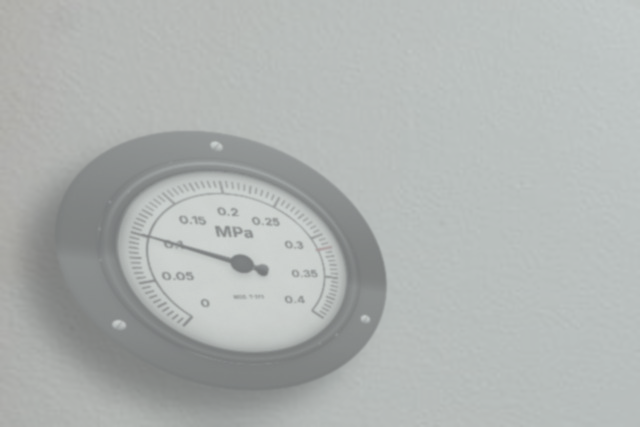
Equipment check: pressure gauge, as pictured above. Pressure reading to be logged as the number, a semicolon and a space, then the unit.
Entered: 0.1; MPa
